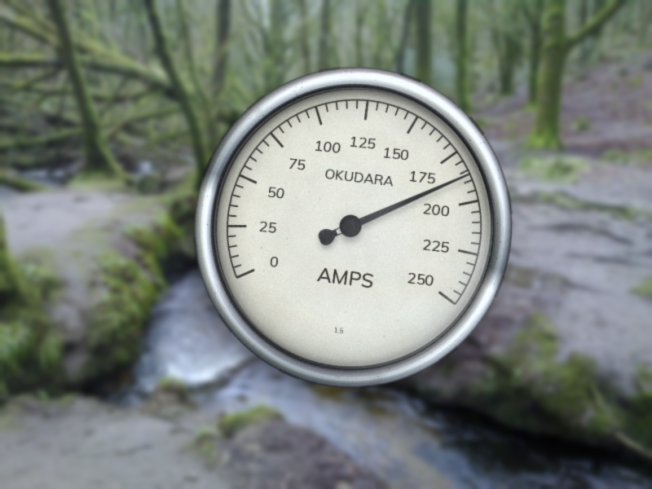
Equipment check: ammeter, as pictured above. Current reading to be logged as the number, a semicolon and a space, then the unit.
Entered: 187.5; A
